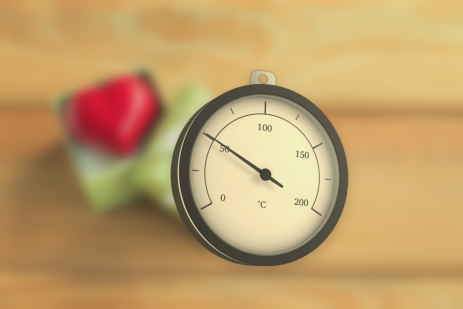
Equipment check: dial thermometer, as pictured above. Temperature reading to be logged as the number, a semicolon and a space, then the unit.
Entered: 50; °C
